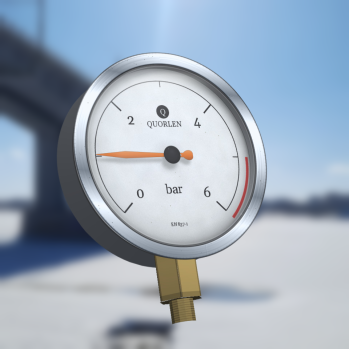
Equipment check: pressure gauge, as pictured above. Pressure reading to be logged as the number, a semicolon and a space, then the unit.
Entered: 1; bar
